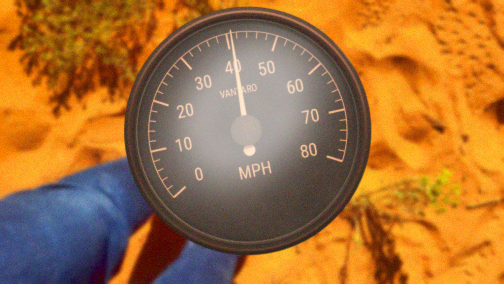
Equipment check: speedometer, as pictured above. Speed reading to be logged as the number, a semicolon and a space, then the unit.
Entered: 41; mph
